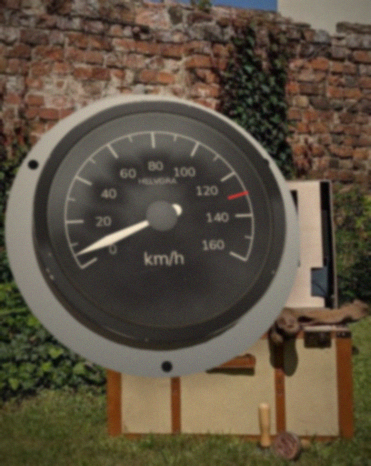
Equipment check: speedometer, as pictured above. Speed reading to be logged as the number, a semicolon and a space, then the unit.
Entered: 5; km/h
